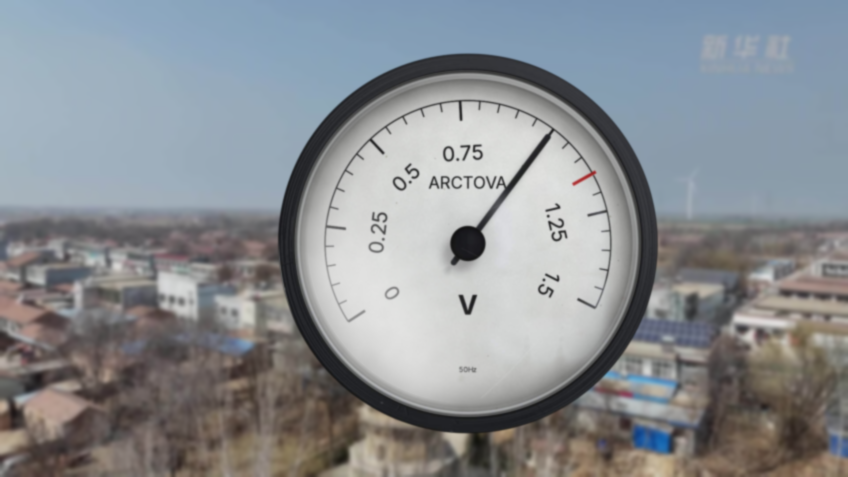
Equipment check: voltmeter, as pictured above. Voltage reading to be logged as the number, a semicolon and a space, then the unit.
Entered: 1; V
